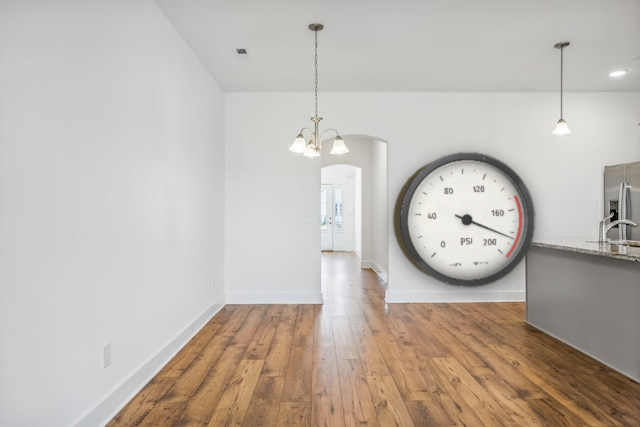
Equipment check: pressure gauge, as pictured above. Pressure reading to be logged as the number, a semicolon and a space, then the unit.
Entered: 185; psi
